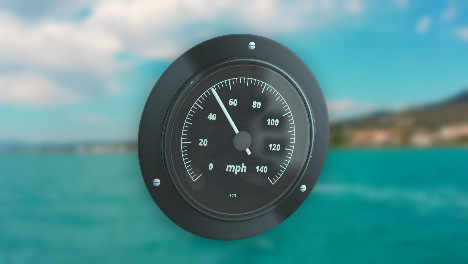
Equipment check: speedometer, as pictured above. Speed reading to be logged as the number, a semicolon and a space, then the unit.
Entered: 50; mph
